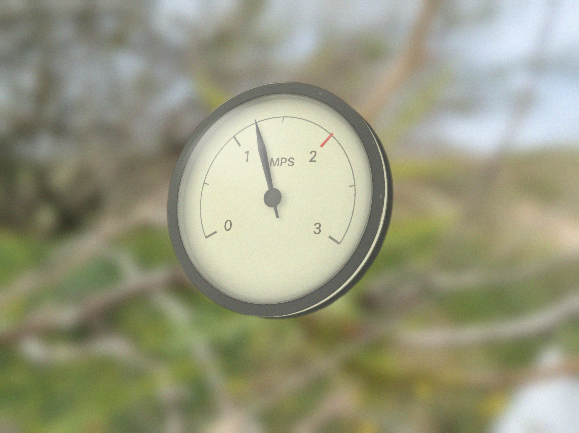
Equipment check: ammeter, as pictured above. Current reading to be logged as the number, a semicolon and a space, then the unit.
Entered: 1.25; A
